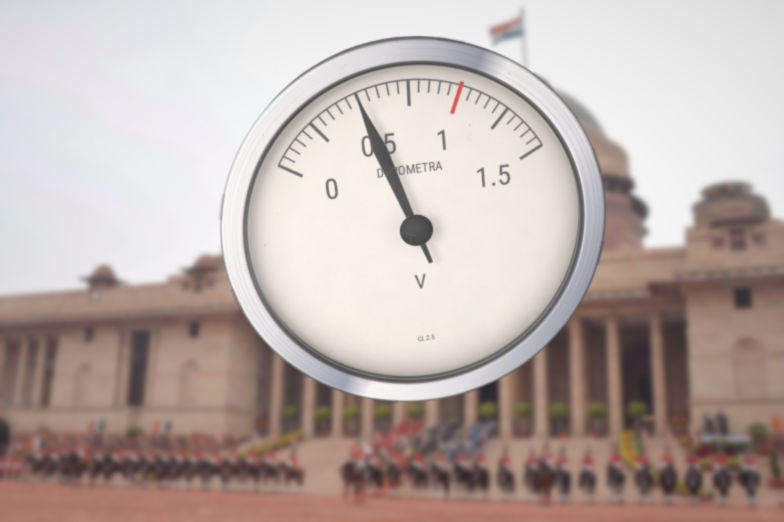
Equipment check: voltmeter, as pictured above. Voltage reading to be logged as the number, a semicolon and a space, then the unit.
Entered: 0.5; V
